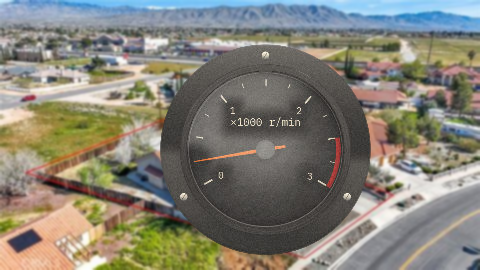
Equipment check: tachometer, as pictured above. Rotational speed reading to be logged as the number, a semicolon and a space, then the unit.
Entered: 250; rpm
